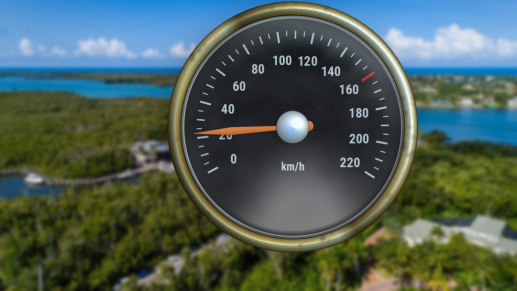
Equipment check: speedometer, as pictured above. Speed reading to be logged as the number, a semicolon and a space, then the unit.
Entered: 22.5; km/h
